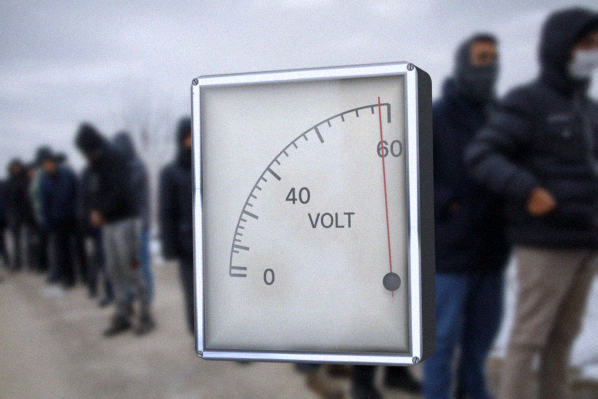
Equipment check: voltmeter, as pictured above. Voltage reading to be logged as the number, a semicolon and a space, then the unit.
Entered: 59; V
